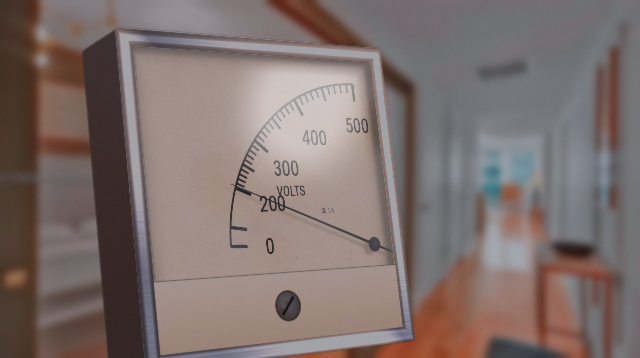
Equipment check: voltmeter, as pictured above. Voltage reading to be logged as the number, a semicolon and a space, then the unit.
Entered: 200; V
